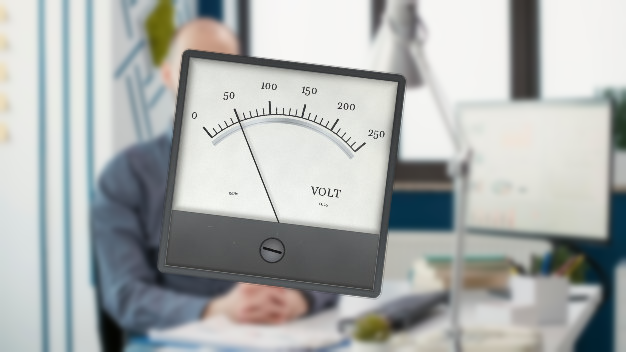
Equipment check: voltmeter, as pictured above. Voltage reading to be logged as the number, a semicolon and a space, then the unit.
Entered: 50; V
